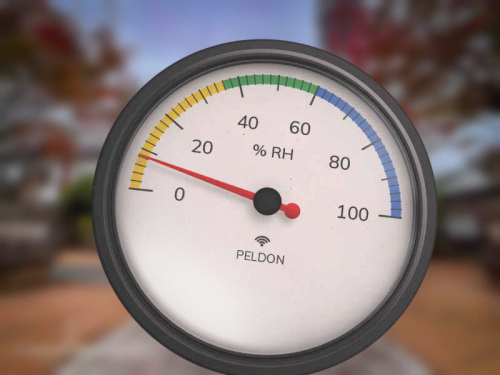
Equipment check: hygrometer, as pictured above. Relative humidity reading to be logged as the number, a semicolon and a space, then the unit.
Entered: 8; %
